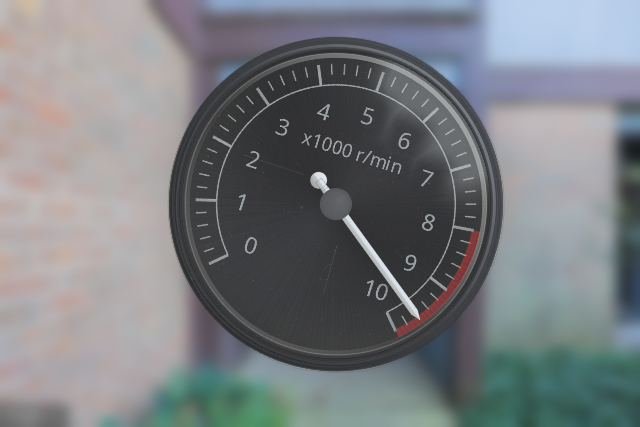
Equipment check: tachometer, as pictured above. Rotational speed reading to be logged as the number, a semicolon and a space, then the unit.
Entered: 9600; rpm
